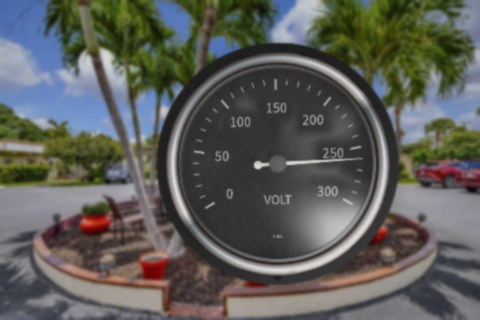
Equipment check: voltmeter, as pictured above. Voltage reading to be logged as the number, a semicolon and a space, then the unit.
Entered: 260; V
